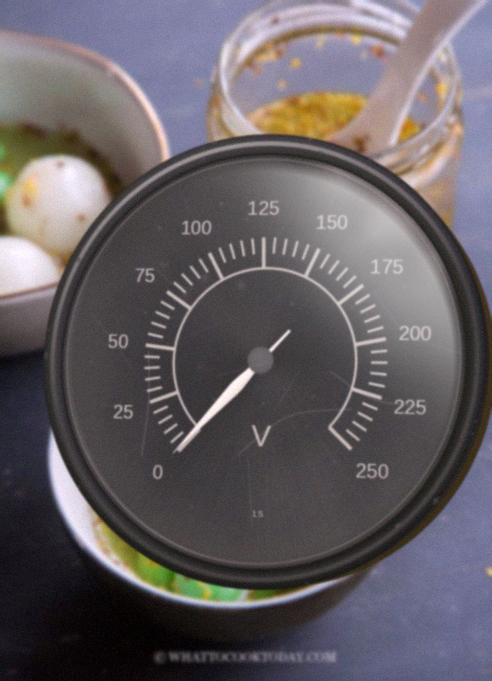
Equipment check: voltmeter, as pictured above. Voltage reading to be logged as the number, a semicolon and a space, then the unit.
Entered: 0; V
